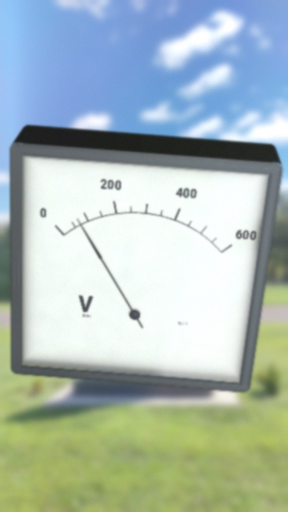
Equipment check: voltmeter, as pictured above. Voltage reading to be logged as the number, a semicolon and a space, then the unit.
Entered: 75; V
